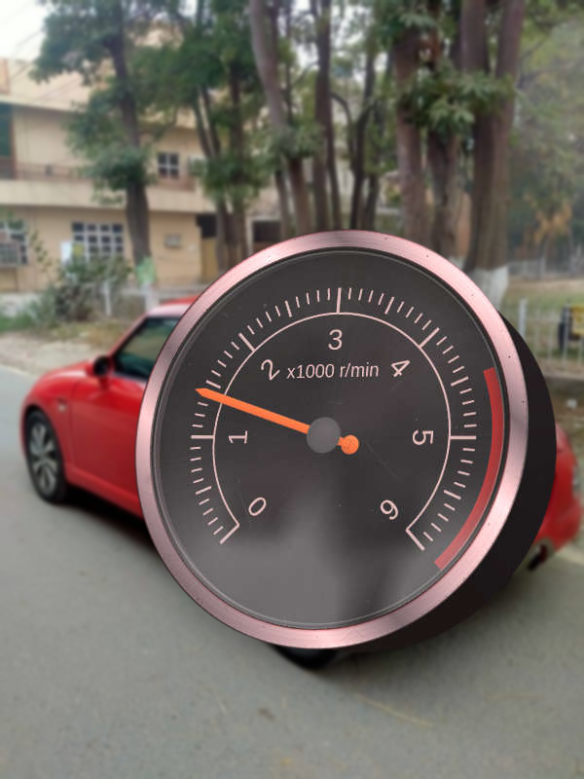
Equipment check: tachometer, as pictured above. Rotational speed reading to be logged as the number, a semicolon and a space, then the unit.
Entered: 1400; rpm
